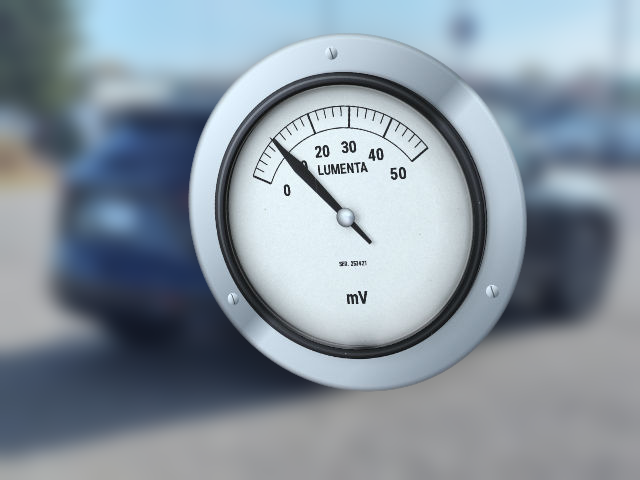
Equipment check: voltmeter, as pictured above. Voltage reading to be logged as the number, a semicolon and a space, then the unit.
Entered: 10; mV
